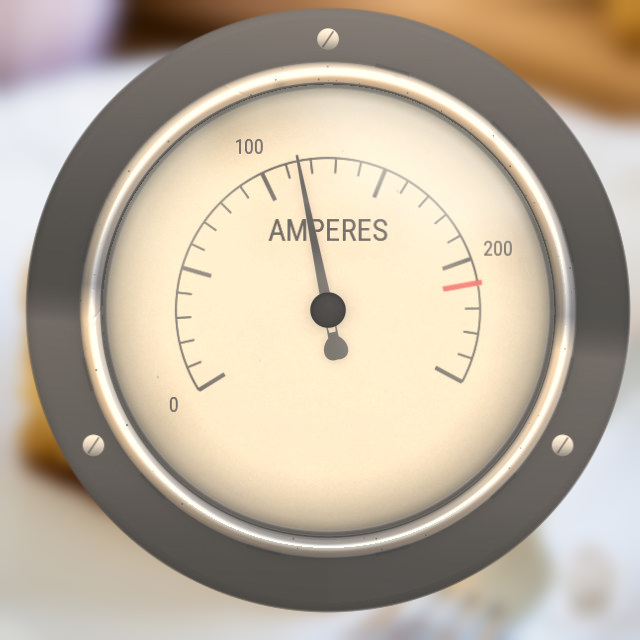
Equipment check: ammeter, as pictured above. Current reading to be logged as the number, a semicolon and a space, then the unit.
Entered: 115; A
